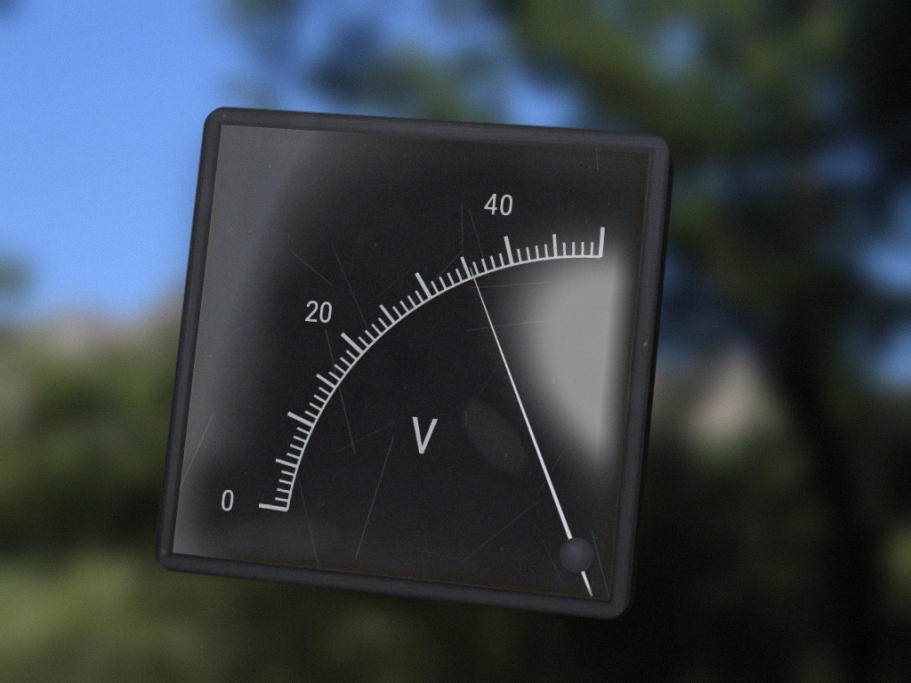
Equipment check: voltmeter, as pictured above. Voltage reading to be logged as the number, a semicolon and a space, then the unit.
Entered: 35.5; V
